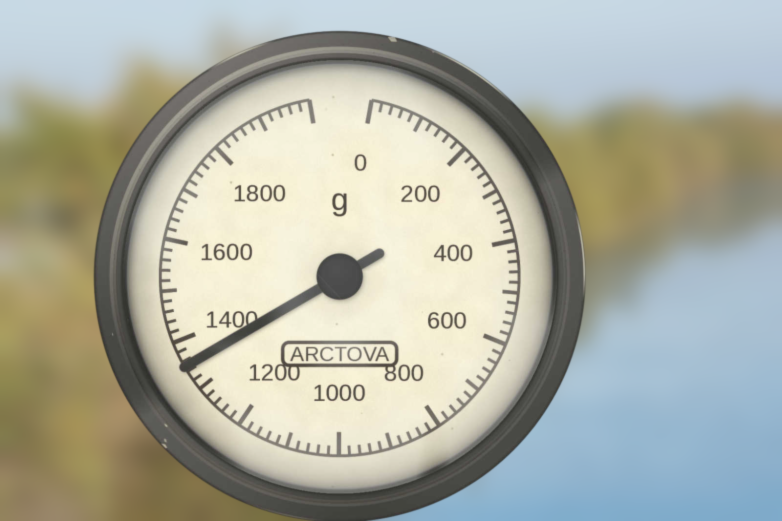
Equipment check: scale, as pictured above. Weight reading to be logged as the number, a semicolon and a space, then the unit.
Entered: 1350; g
